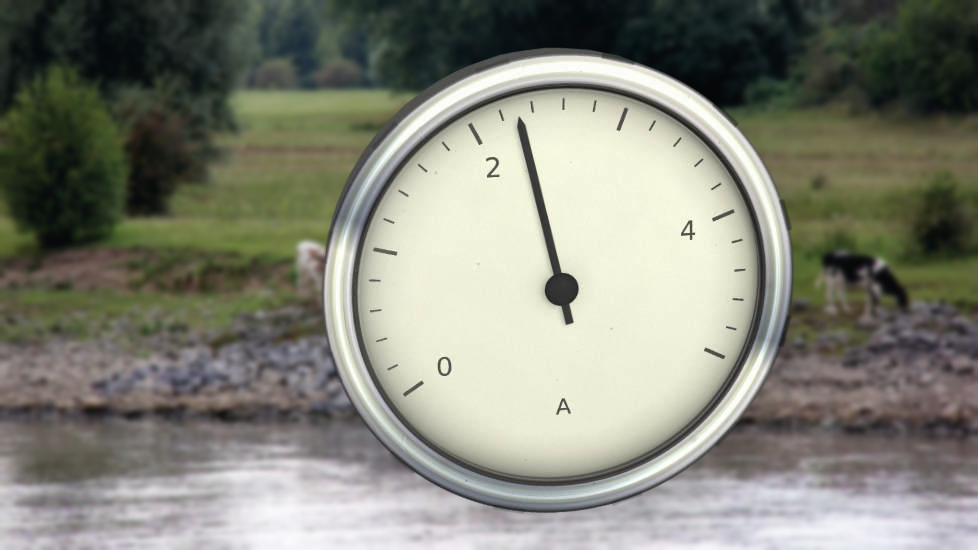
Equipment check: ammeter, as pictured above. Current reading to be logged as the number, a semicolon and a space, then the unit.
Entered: 2.3; A
